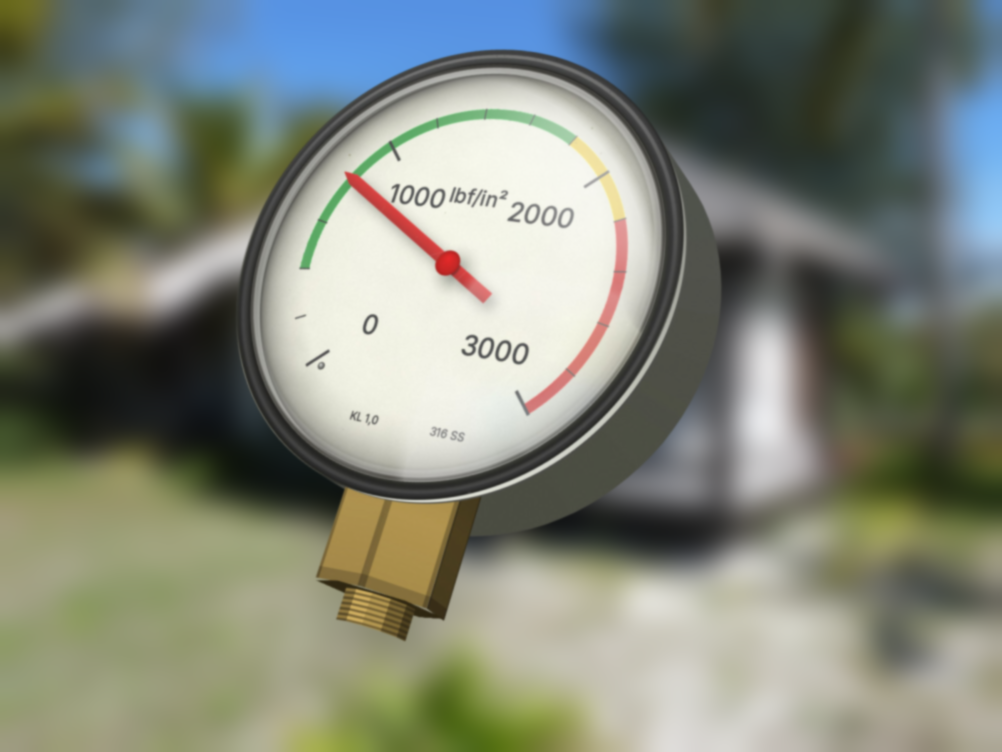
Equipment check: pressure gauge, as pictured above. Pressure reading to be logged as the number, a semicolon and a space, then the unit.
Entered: 800; psi
